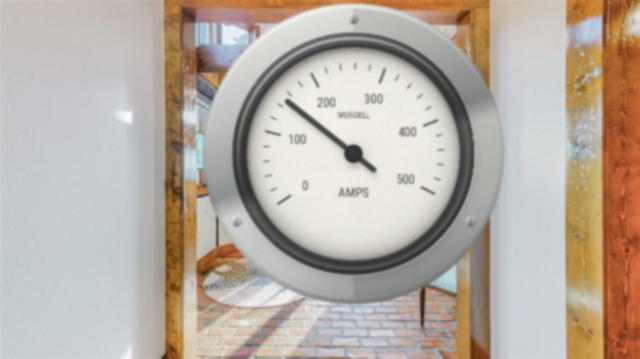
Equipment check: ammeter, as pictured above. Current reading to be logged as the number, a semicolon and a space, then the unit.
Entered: 150; A
